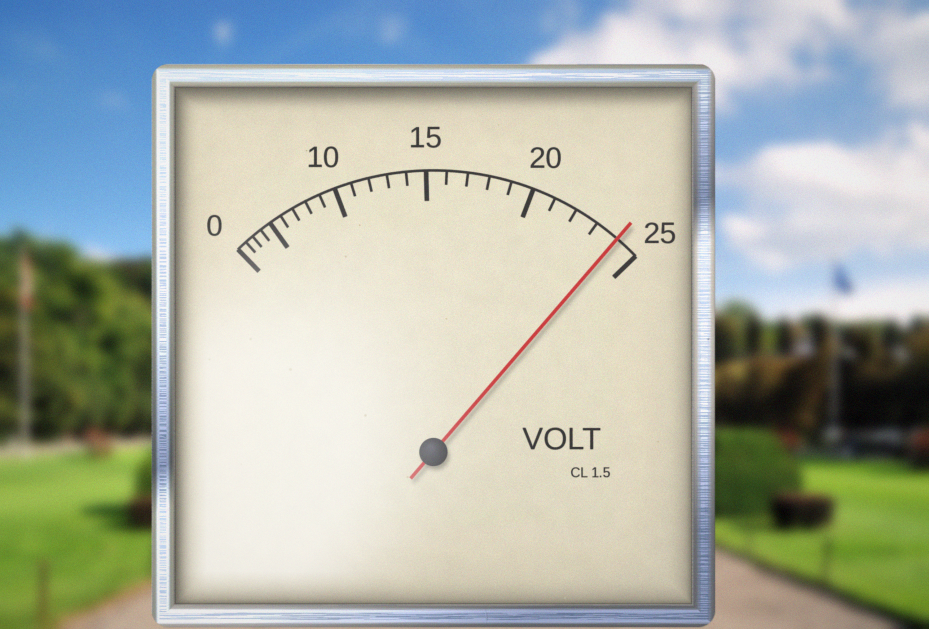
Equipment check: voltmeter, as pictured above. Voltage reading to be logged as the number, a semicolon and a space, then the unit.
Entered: 24; V
